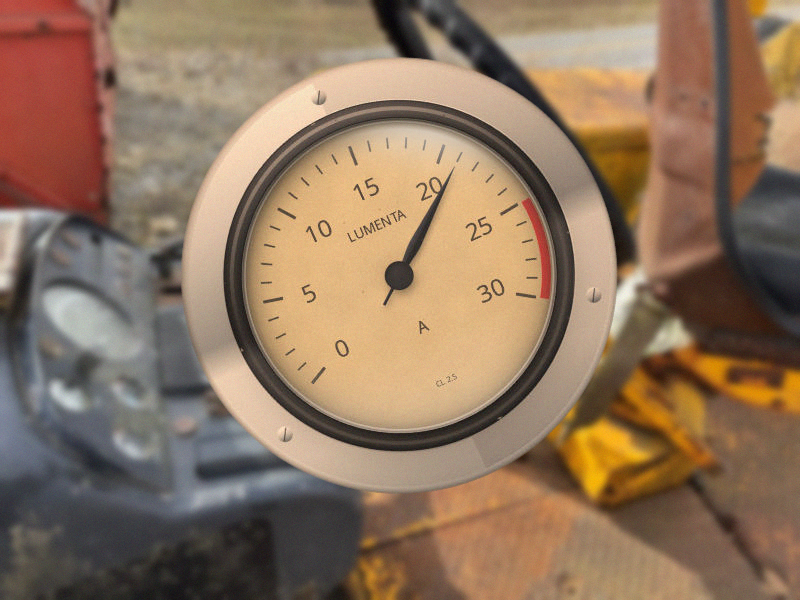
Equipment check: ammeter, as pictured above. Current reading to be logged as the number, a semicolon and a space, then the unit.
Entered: 21; A
